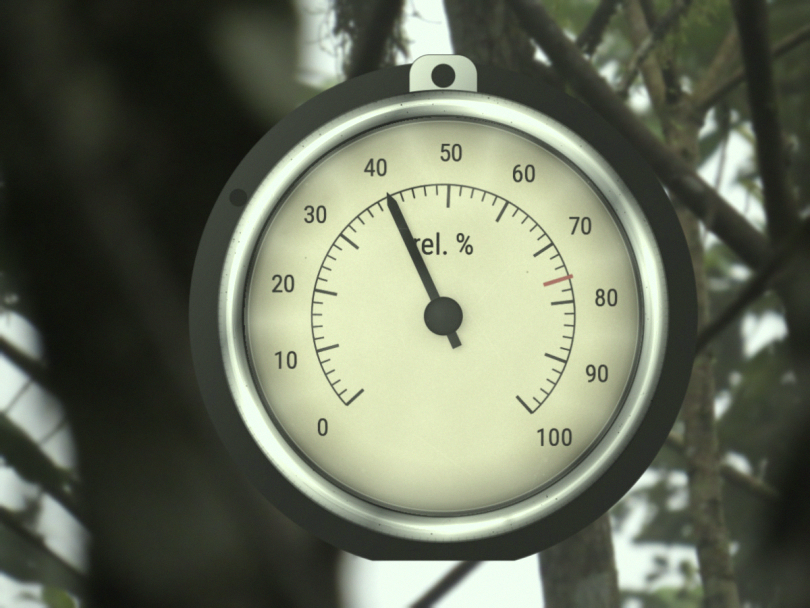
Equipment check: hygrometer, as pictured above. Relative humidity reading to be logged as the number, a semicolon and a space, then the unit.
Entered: 40; %
